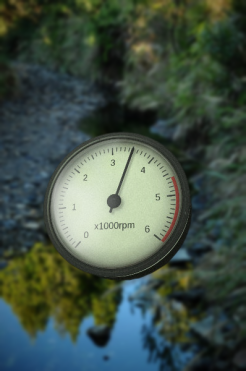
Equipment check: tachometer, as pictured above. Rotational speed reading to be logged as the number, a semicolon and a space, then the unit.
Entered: 3500; rpm
